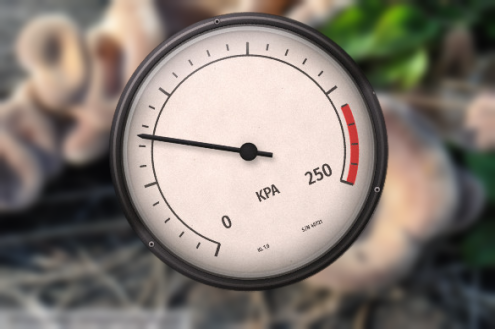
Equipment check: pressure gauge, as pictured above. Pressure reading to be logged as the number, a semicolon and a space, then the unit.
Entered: 75; kPa
